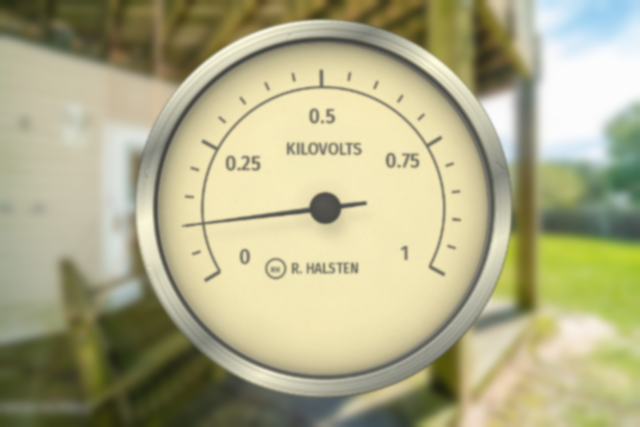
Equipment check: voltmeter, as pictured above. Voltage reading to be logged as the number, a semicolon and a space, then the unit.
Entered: 0.1; kV
